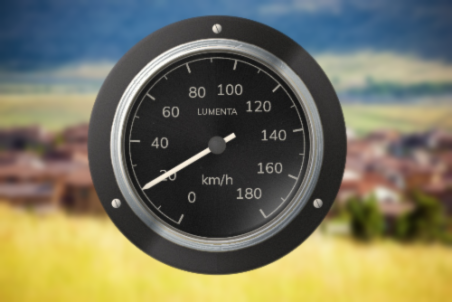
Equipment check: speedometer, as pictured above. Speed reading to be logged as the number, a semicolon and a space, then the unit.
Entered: 20; km/h
